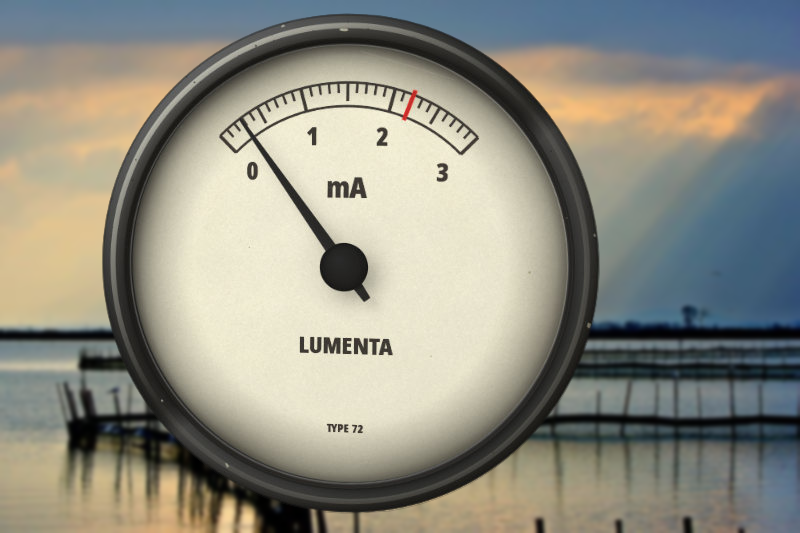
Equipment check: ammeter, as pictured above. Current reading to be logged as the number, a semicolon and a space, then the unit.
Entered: 0.3; mA
